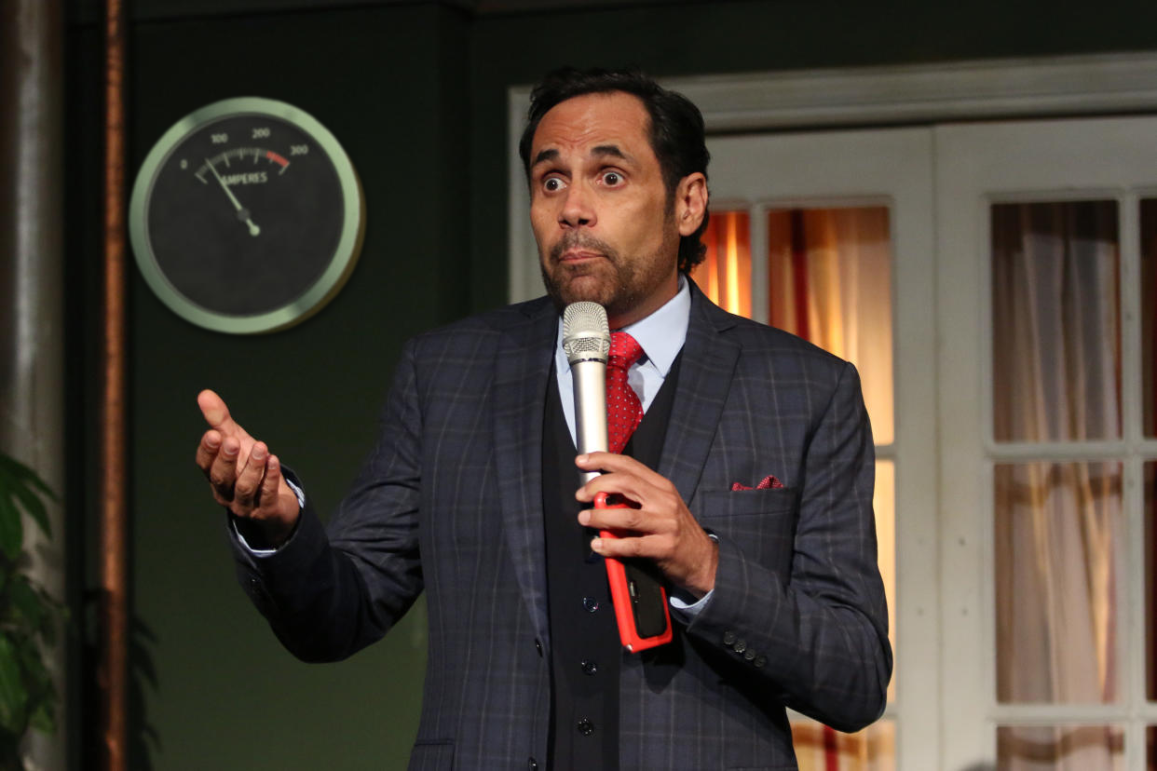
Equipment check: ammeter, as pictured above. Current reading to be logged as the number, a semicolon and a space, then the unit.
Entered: 50; A
